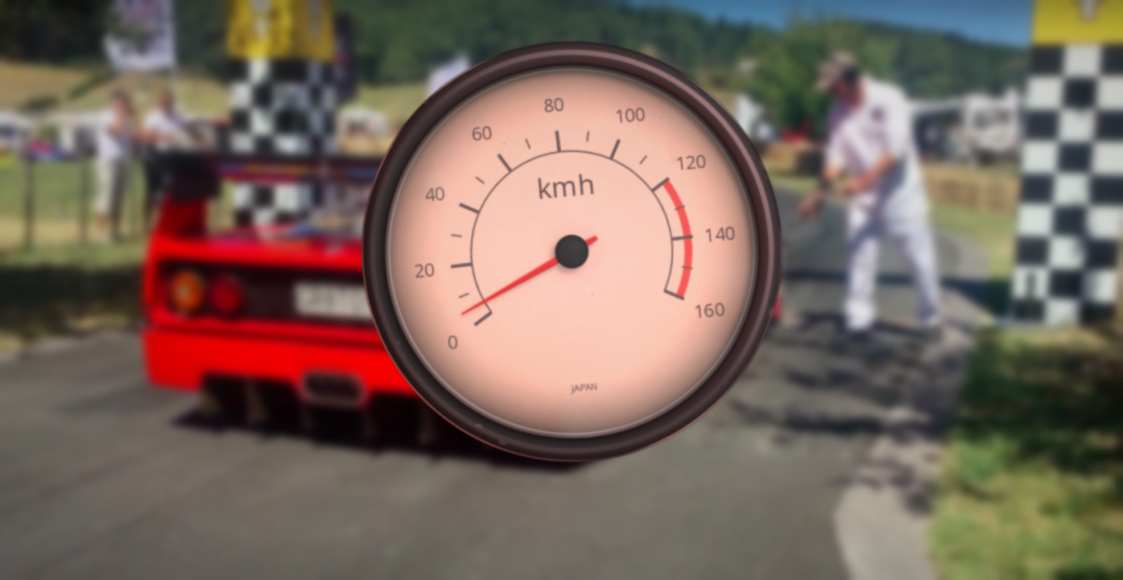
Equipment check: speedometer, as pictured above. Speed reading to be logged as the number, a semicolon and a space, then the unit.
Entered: 5; km/h
